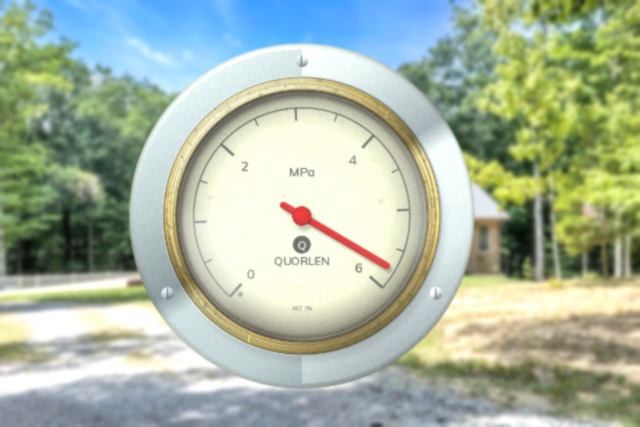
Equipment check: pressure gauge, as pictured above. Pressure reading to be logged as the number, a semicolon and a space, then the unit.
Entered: 5.75; MPa
